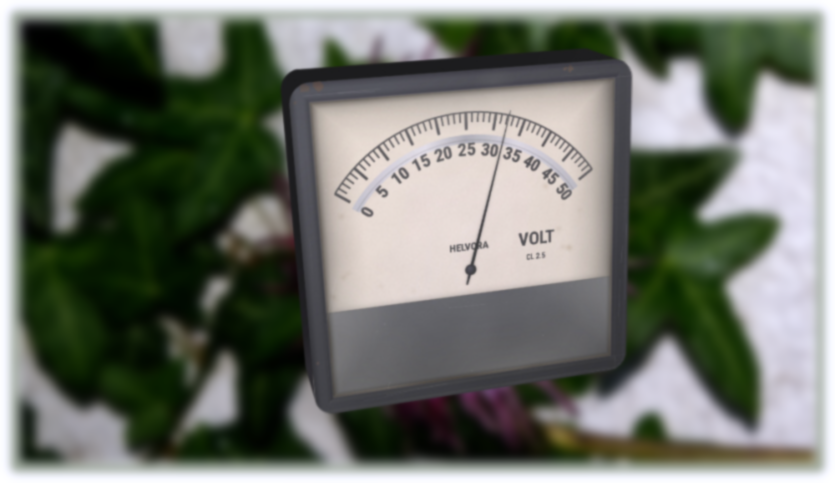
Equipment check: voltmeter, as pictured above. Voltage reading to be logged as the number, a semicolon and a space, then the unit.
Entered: 32; V
